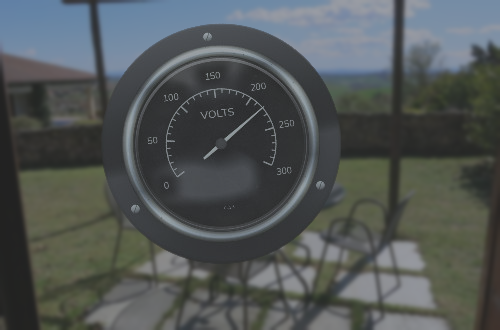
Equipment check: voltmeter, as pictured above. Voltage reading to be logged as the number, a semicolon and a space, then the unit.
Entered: 220; V
